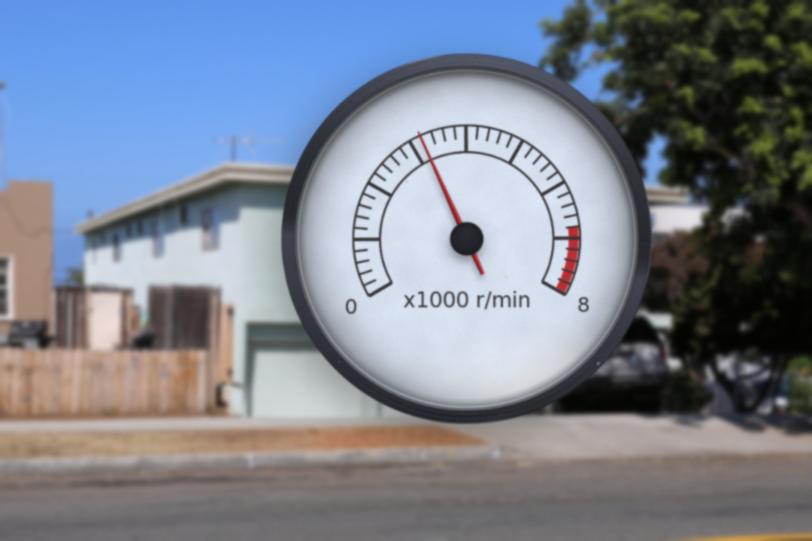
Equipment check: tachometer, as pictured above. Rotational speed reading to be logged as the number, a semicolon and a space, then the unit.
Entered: 3200; rpm
